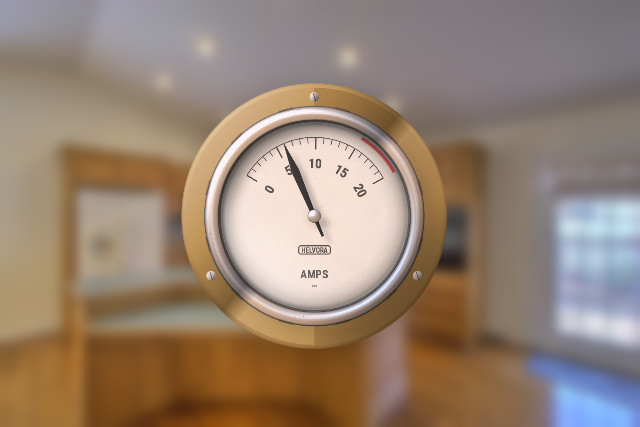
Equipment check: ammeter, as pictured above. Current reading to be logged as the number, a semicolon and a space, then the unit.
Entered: 6; A
